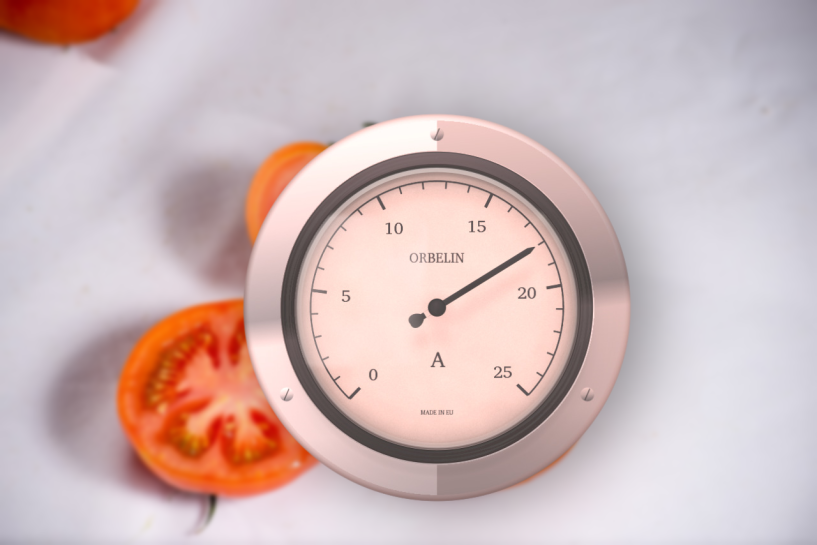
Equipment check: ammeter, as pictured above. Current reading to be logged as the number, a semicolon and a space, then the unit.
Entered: 18; A
